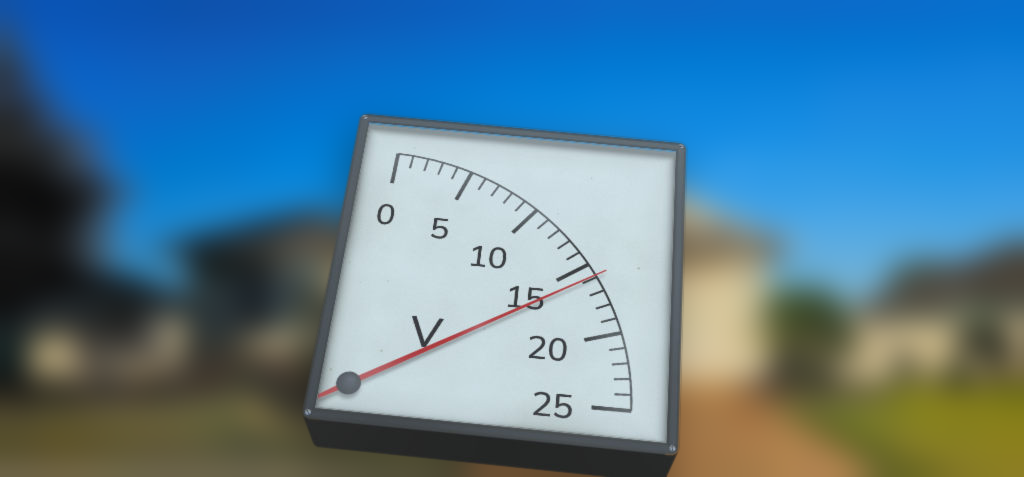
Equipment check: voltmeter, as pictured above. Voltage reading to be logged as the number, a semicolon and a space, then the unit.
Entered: 16; V
